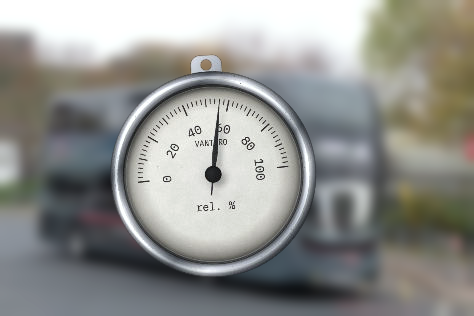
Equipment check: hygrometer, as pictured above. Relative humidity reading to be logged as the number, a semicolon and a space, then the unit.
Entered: 56; %
